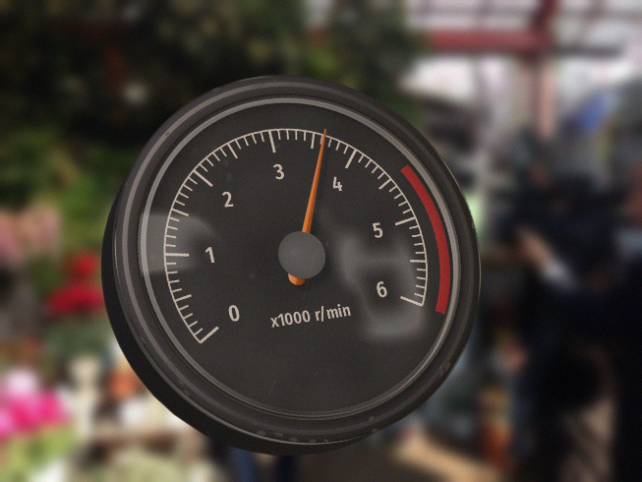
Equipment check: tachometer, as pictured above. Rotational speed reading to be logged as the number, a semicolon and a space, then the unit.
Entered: 3600; rpm
